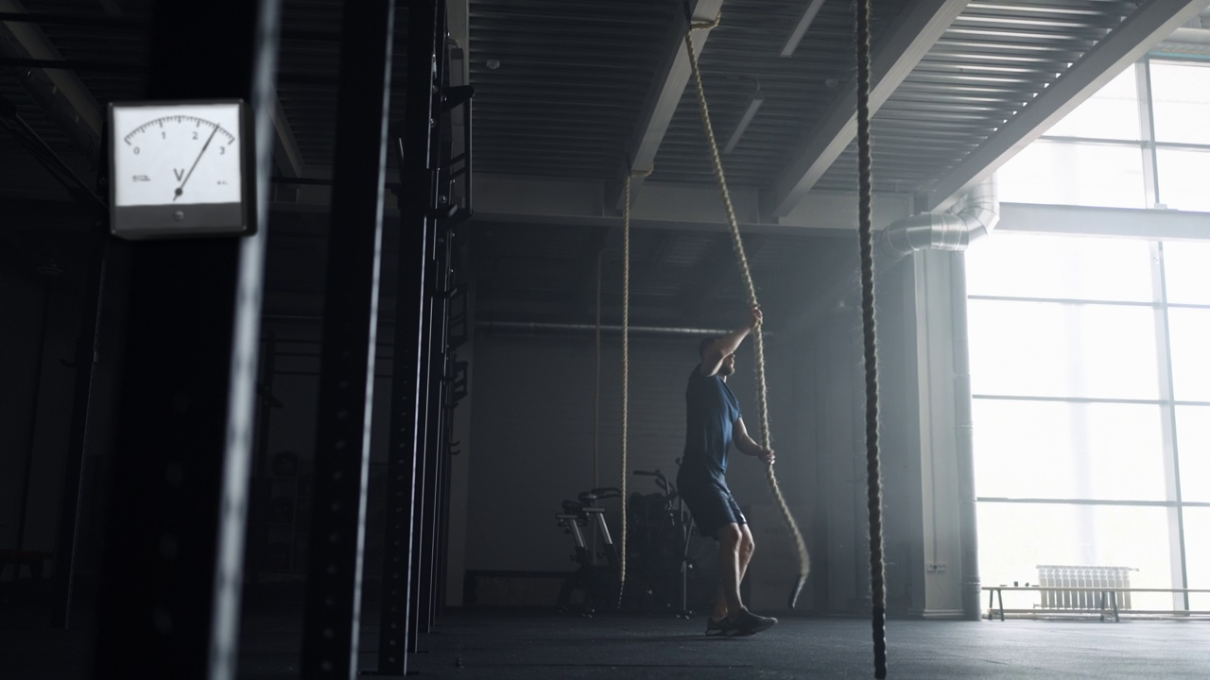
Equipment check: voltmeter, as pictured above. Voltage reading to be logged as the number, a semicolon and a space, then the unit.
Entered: 2.5; V
